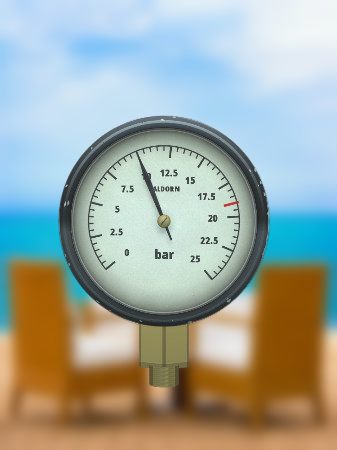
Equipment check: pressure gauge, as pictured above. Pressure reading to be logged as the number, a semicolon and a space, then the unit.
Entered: 10; bar
